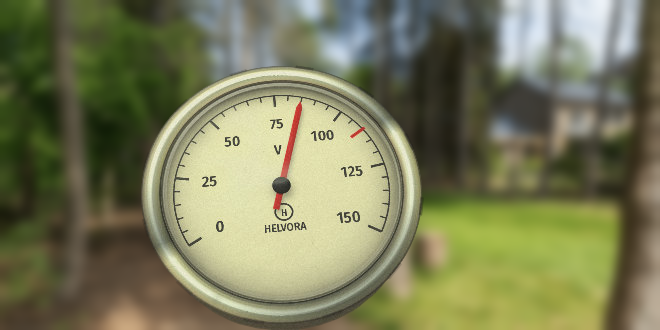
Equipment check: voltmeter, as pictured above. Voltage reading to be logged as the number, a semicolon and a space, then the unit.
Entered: 85; V
